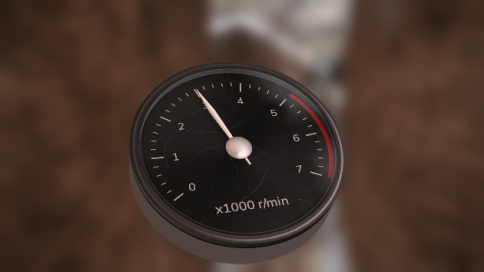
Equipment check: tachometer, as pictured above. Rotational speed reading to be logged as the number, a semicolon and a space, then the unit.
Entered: 3000; rpm
